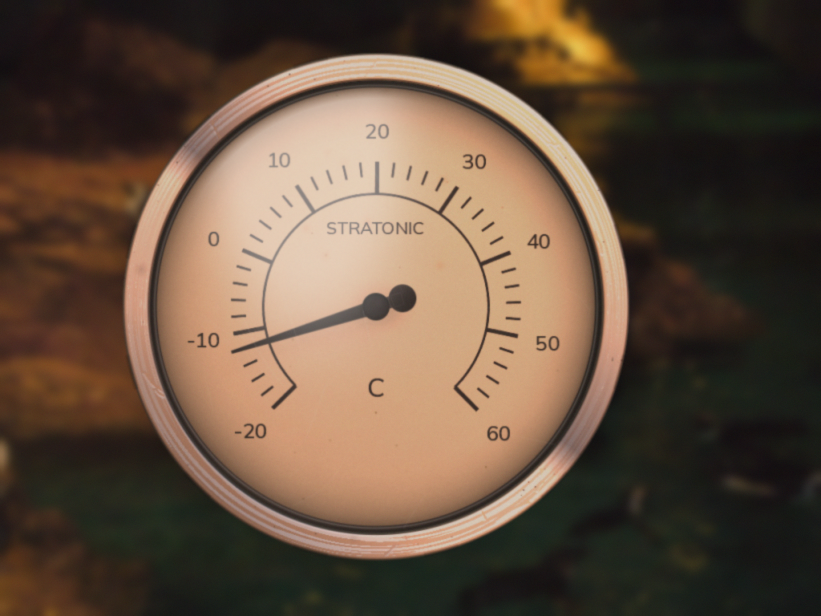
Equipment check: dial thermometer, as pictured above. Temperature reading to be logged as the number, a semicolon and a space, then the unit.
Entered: -12; °C
